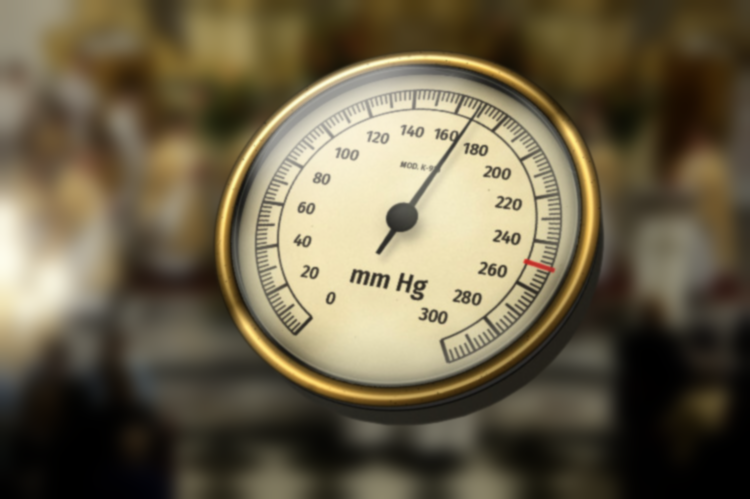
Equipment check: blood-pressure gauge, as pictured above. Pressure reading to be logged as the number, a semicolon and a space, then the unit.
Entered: 170; mmHg
